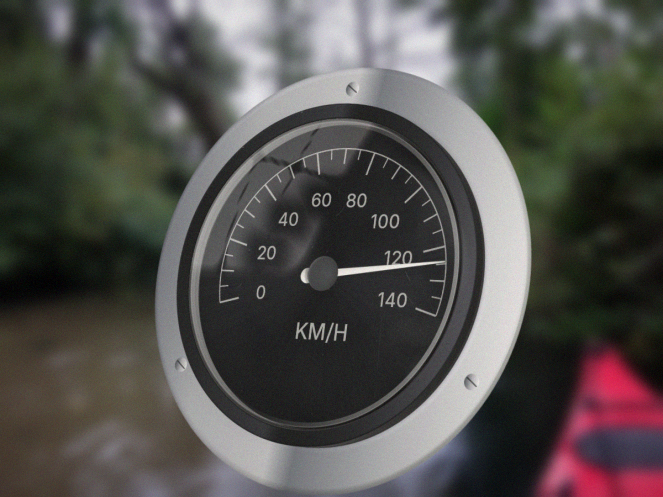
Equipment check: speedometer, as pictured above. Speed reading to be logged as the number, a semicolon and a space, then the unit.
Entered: 125; km/h
